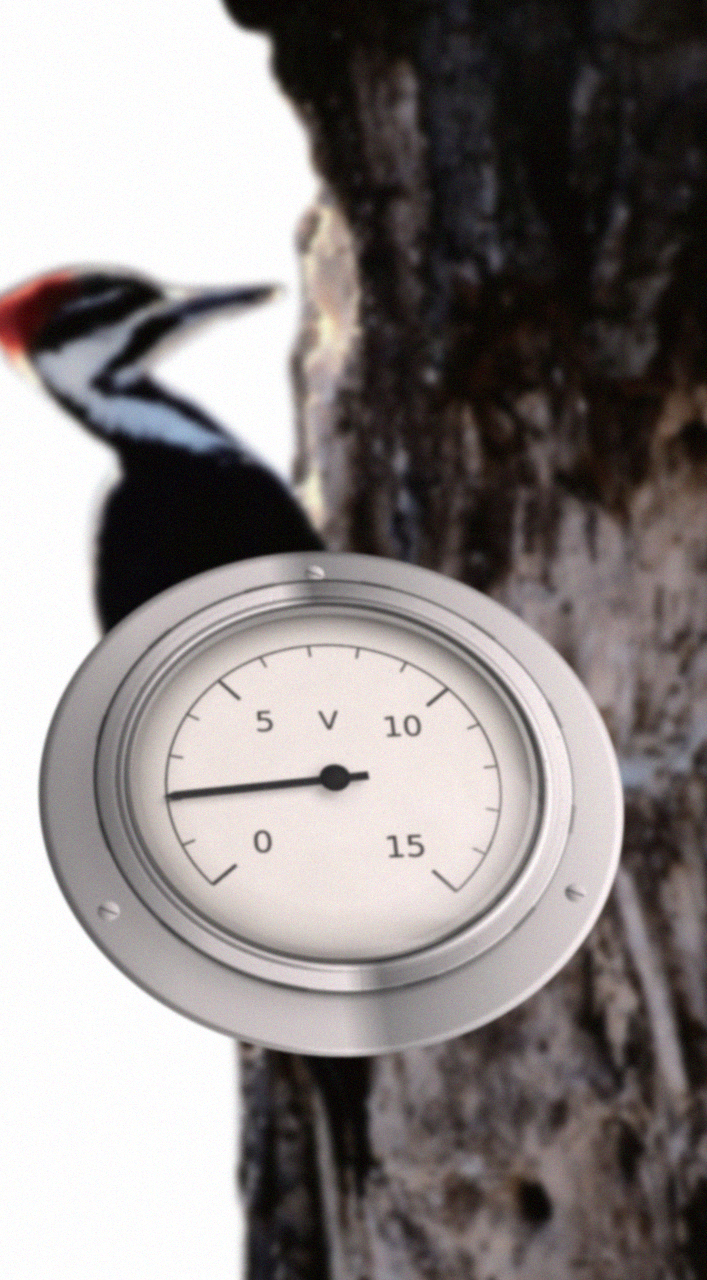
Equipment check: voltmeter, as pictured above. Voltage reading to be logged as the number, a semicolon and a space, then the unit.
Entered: 2; V
